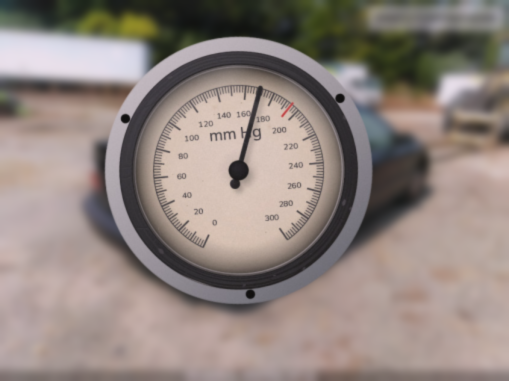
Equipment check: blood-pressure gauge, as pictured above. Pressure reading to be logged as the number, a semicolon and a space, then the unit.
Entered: 170; mmHg
